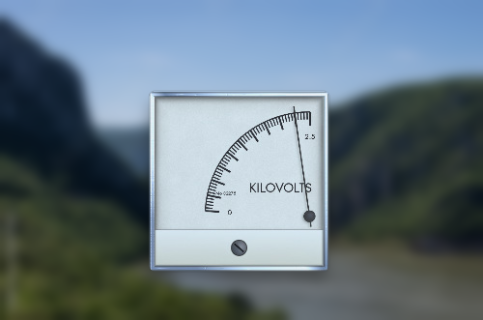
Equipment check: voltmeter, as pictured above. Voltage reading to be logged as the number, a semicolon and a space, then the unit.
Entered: 2.25; kV
